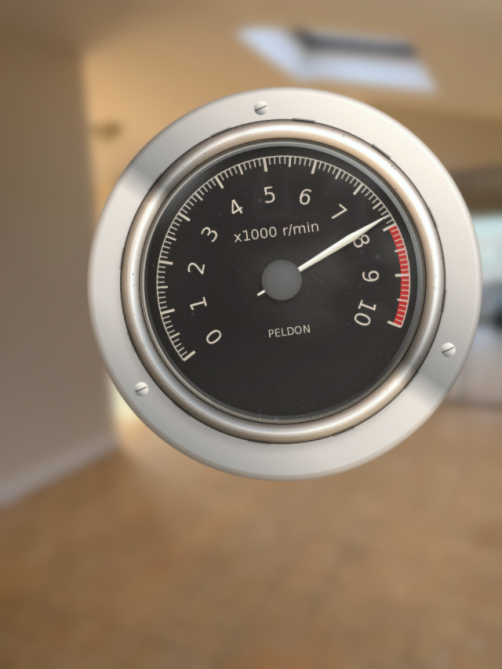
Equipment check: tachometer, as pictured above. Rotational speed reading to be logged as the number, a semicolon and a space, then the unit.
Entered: 7800; rpm
